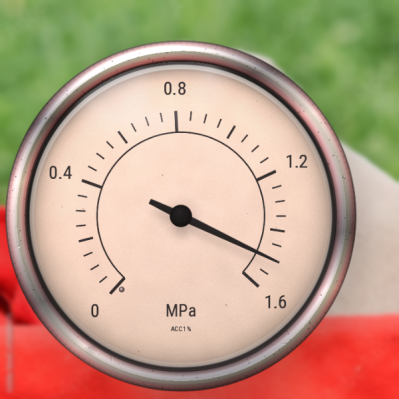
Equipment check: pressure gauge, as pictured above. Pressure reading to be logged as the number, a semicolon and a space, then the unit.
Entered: 1.5; MPa
